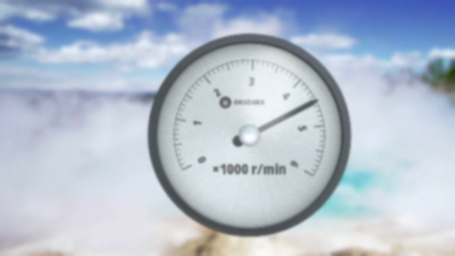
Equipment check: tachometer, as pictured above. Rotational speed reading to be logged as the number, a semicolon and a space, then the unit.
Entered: 4500; rpm
